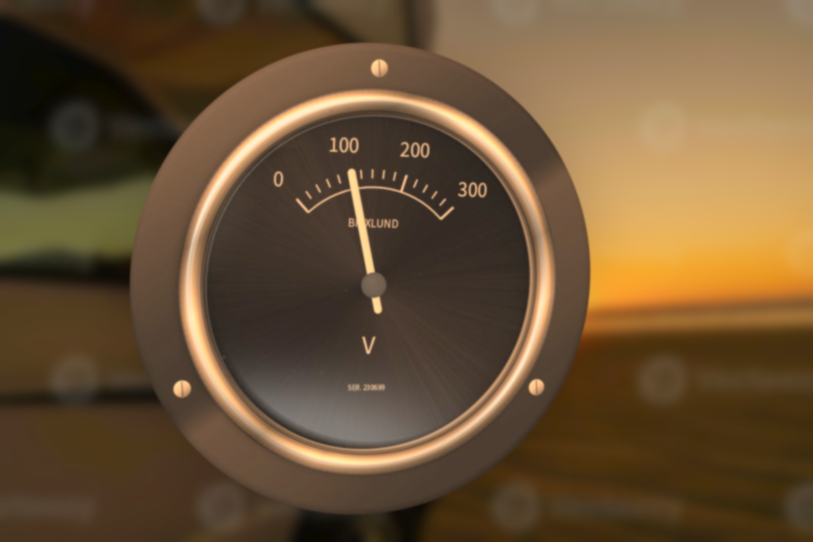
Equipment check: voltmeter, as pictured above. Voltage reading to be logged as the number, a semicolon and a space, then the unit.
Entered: 100; V
